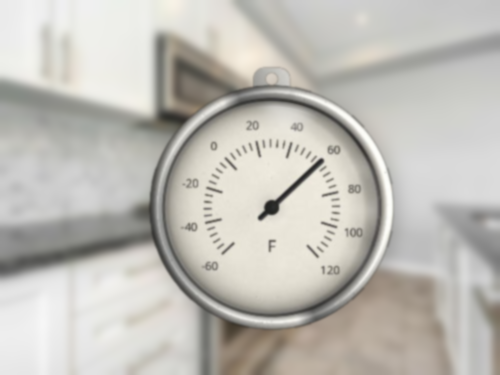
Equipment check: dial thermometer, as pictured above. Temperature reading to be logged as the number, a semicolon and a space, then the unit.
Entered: 60; °F
